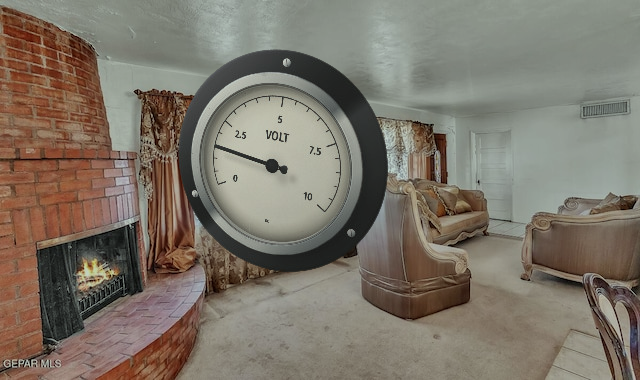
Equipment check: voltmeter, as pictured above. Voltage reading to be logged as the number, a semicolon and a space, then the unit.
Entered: 1.5; V
